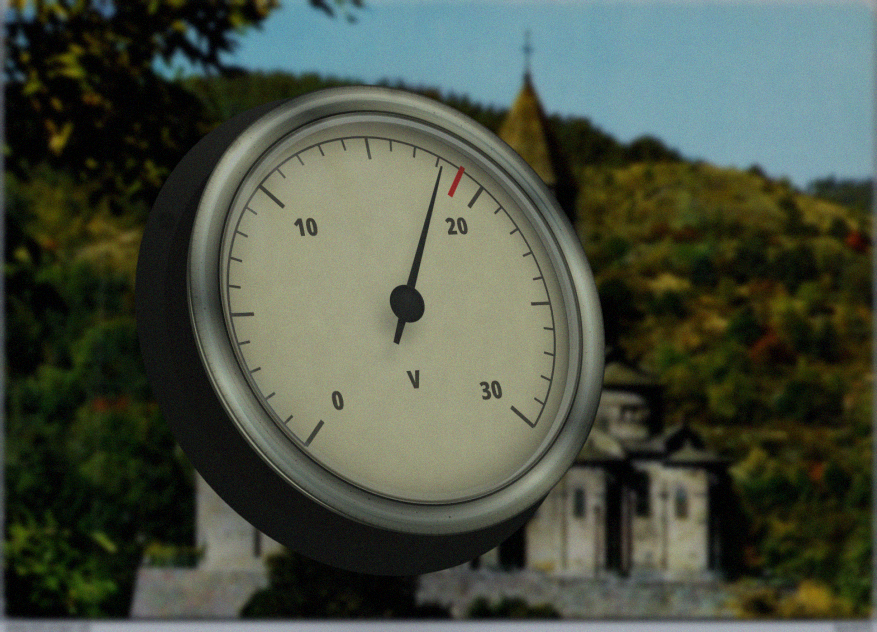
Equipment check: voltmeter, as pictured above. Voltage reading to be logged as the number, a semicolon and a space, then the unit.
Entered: 18; V
